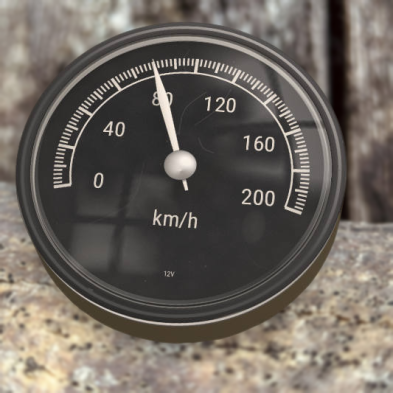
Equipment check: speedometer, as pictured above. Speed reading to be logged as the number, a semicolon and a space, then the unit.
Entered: 80; km/h
